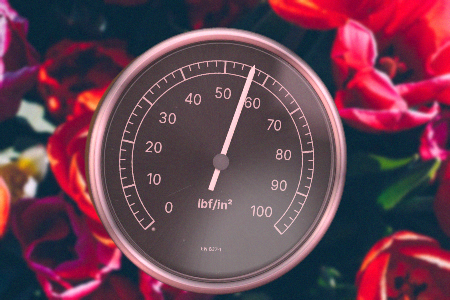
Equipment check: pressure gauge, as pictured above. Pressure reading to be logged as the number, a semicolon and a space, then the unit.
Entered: 56; psi
